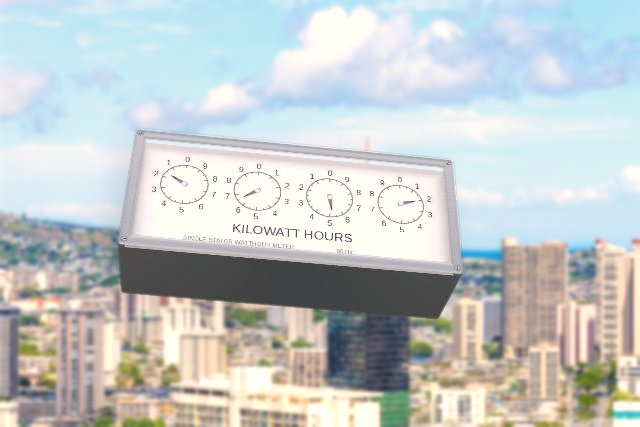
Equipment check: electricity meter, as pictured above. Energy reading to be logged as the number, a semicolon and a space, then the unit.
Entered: 1652; kWh
